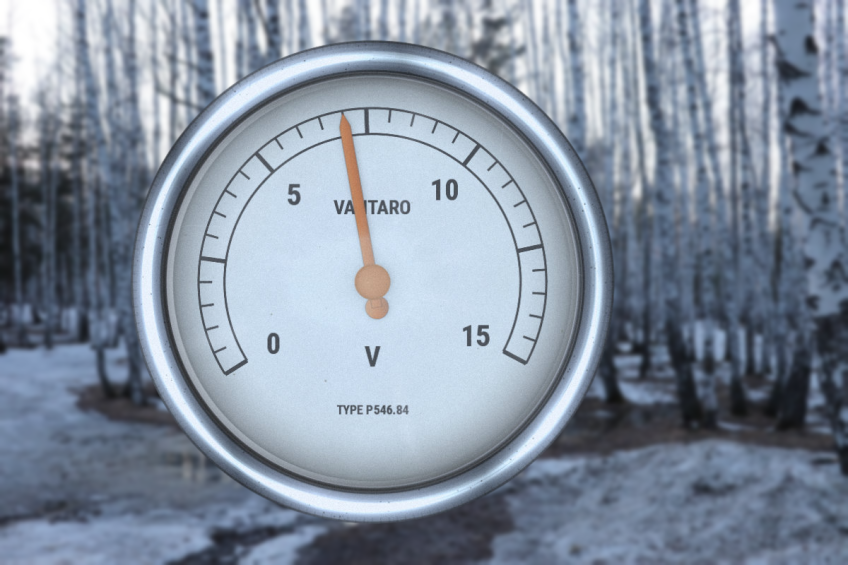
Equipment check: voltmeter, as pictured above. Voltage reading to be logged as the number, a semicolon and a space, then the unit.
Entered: 7; V
